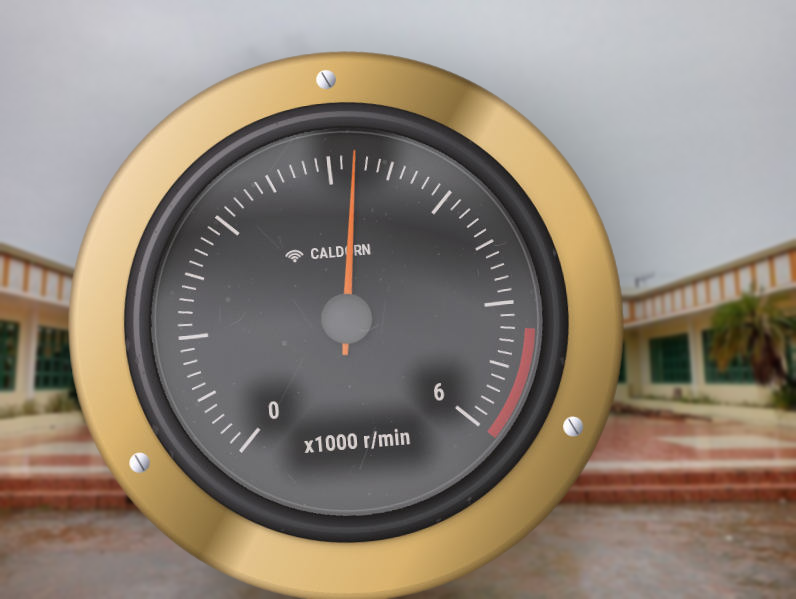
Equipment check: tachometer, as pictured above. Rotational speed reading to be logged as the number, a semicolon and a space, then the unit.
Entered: 3200; rpm
